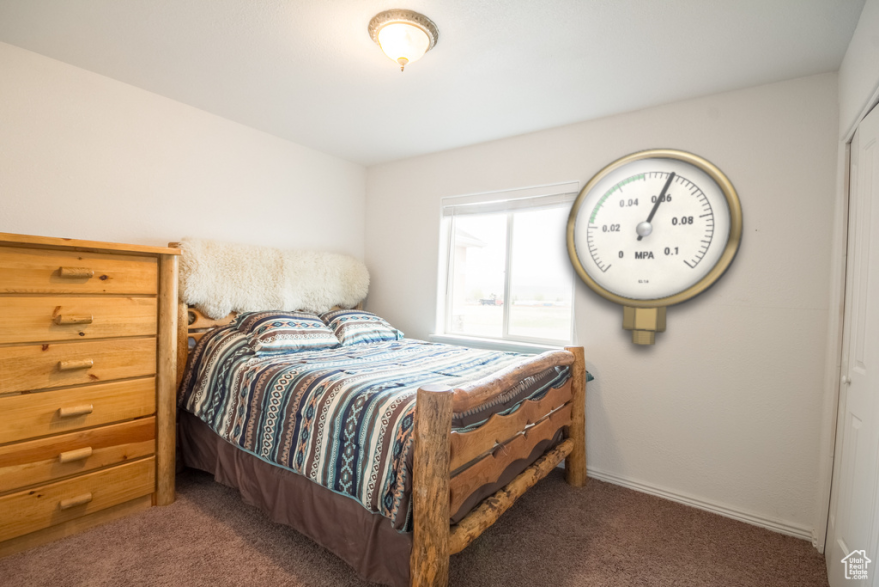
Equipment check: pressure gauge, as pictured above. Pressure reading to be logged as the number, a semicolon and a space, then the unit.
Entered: 0.06; MPa
